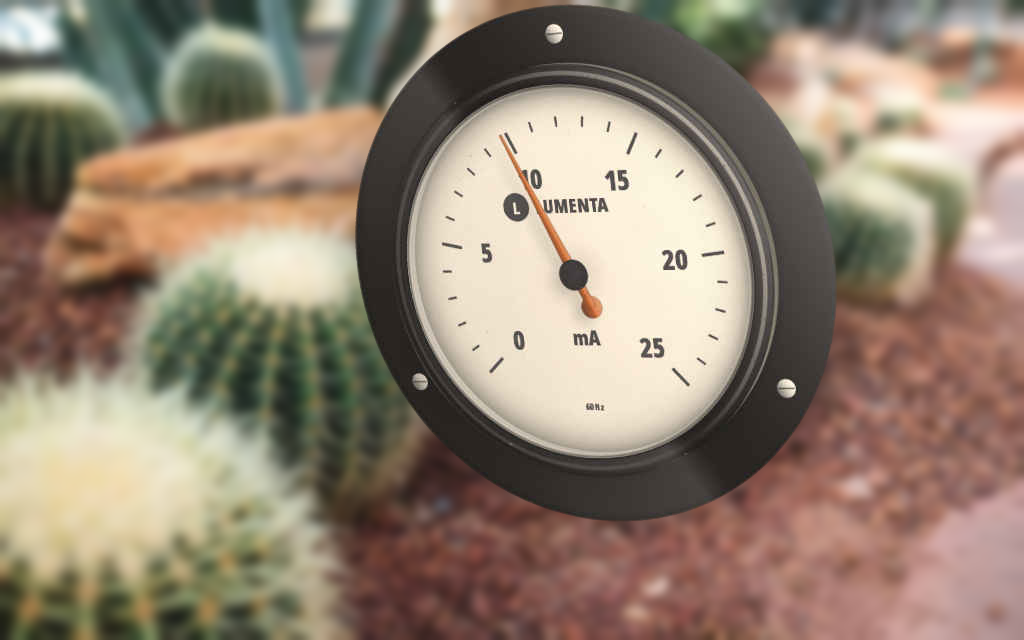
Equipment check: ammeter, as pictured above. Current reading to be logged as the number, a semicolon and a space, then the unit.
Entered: 10; mA
